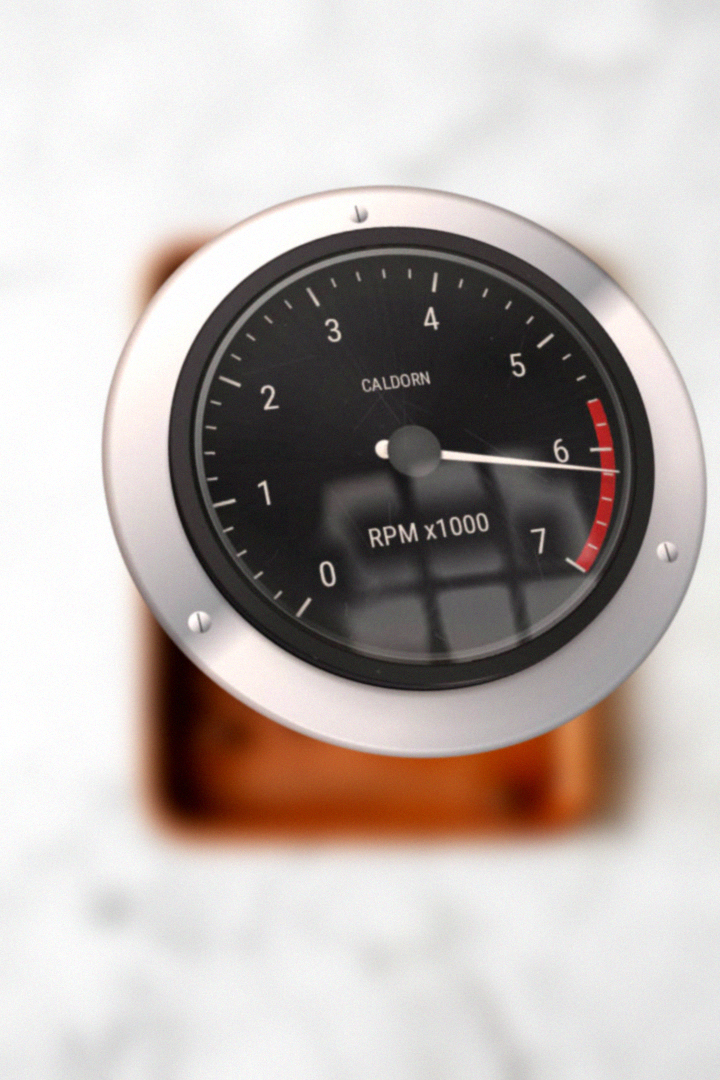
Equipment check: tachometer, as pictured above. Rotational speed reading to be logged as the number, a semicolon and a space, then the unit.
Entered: 6200; rpm
